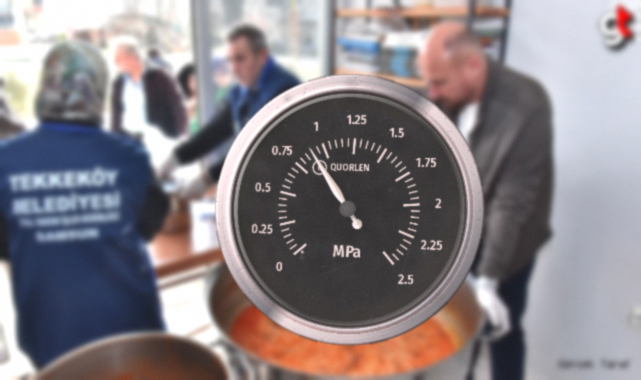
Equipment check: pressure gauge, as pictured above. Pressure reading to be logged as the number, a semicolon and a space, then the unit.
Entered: 0.9; MPa
